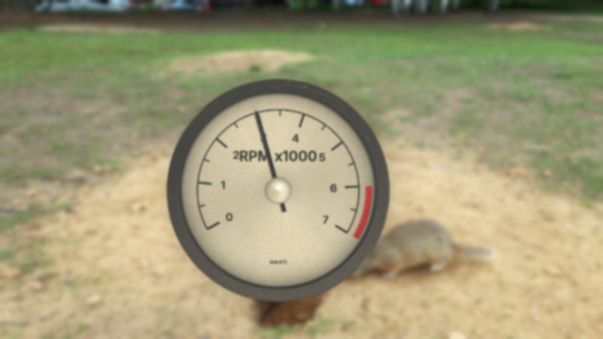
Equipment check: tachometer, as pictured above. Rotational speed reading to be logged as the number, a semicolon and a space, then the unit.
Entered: 3000; rpm
